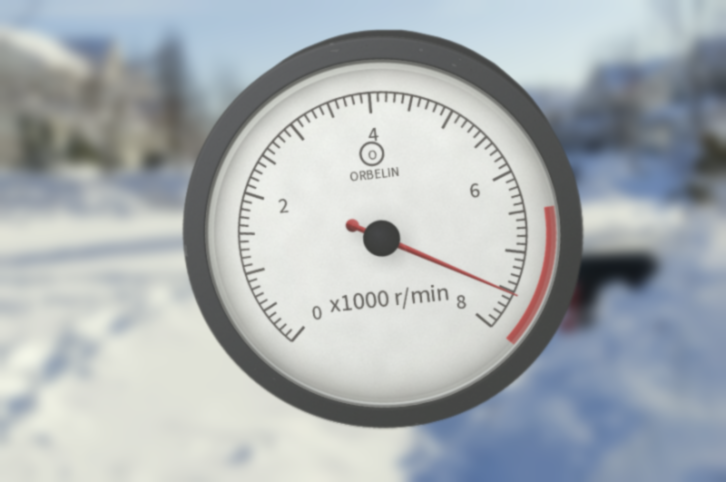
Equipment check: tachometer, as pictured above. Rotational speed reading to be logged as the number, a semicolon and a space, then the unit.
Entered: 7500; rpm
